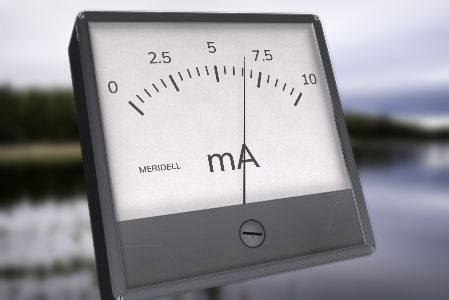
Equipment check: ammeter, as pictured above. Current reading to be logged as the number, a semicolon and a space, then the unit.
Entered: 6.5; mA
